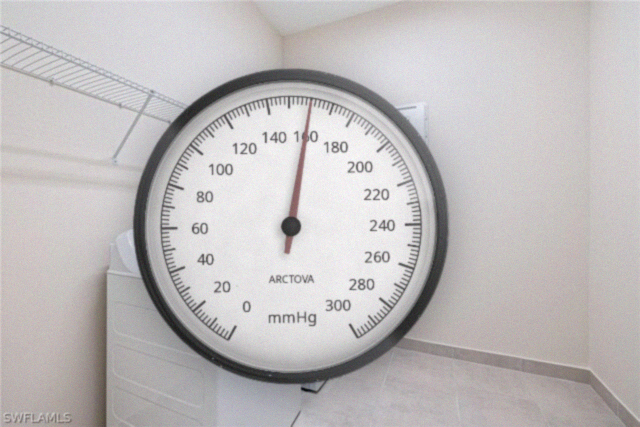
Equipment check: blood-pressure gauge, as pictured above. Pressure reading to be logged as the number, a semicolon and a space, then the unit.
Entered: 160; mmHg
